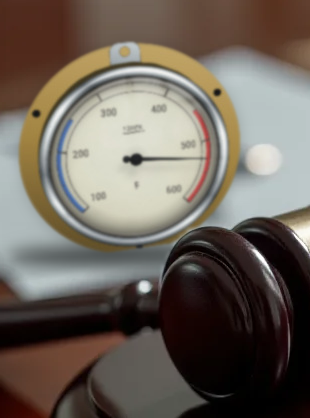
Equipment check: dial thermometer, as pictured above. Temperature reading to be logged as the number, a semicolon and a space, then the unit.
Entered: 525; °F
